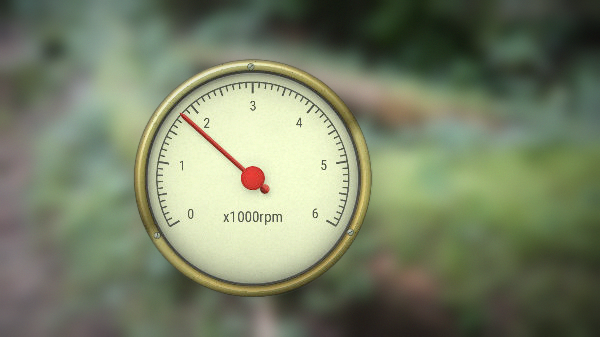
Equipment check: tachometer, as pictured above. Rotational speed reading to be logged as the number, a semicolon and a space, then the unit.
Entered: 1800; rpm
